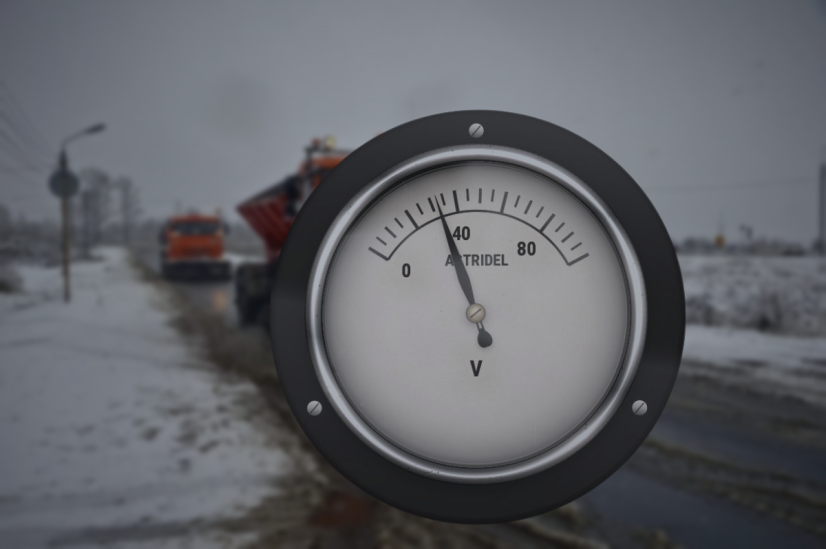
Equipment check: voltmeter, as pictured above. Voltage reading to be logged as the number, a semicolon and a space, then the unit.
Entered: 32.5; V
